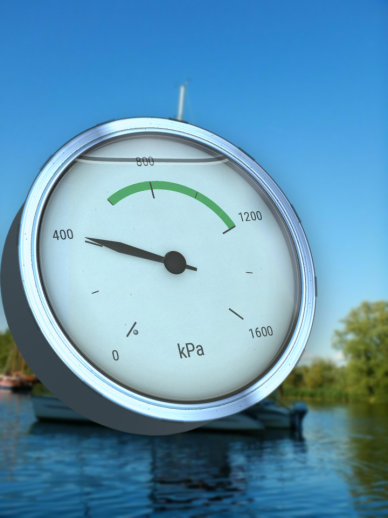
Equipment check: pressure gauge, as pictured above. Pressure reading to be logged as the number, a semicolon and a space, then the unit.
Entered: 400; kPa
